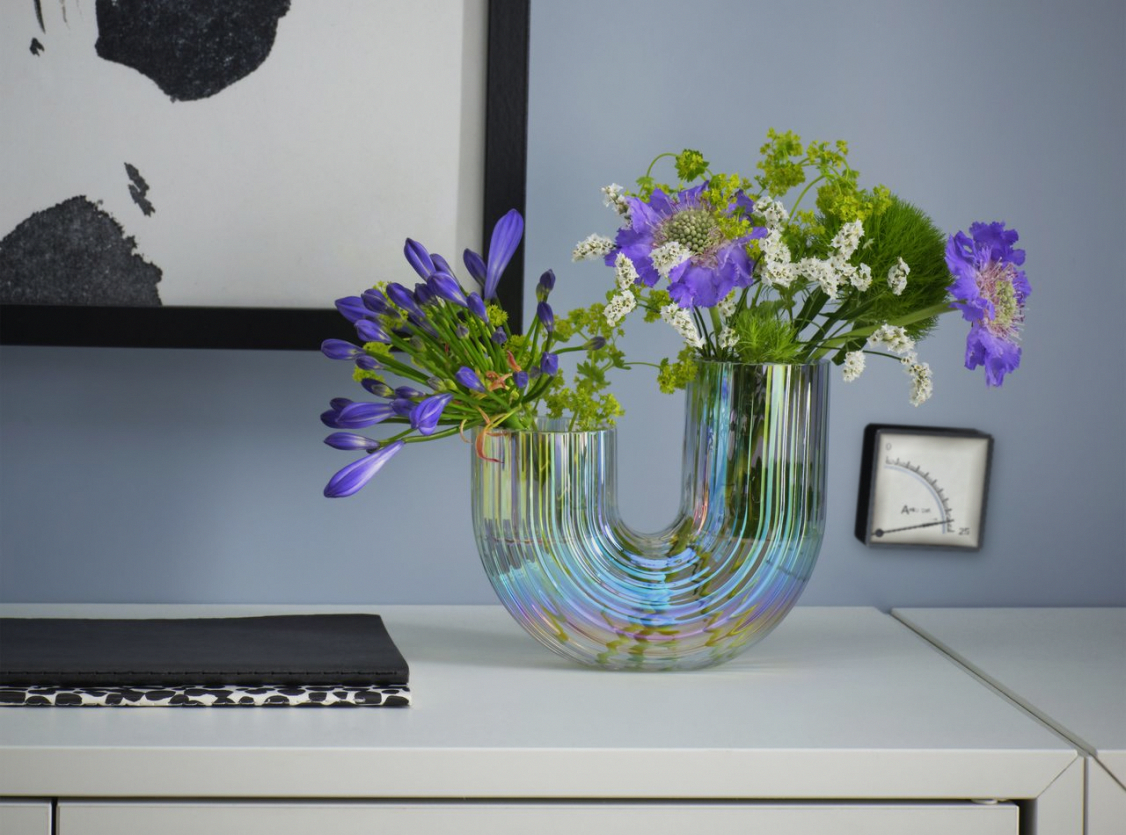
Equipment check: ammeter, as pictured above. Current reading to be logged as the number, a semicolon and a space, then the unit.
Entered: 22.5; A
